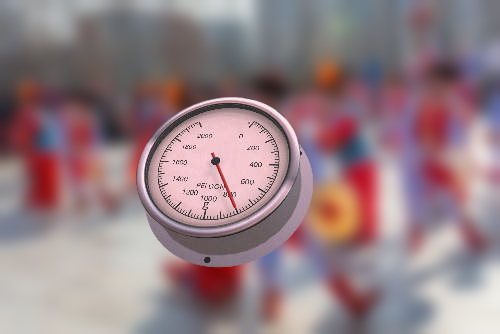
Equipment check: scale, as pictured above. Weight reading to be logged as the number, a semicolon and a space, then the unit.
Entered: 800; g
